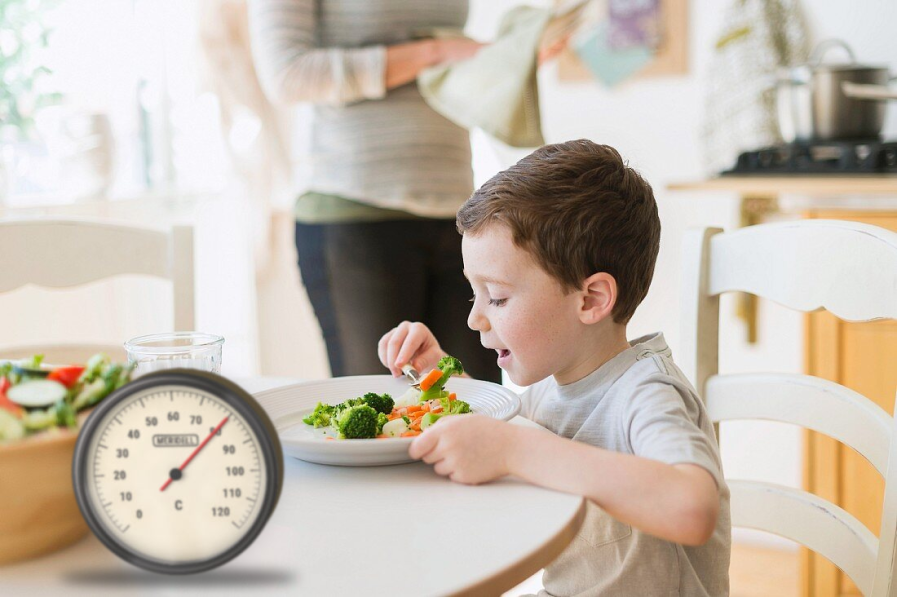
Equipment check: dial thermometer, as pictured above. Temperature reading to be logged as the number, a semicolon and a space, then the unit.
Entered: 80; °C
